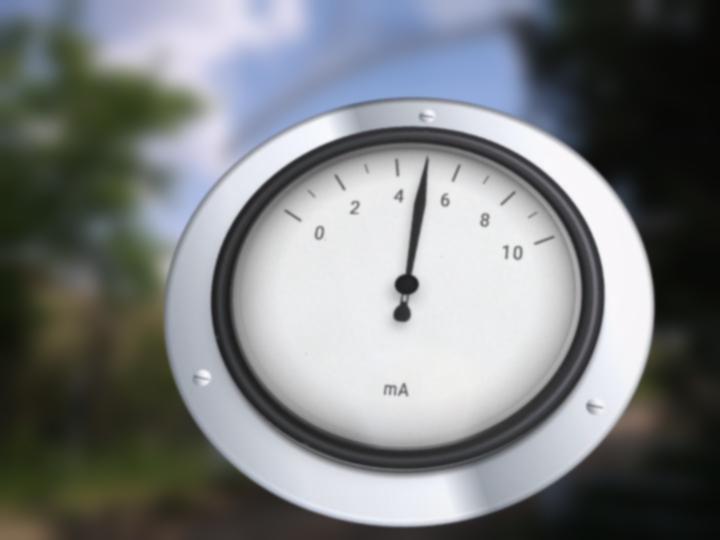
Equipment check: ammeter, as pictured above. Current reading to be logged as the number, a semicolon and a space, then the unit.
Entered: 5; mA
